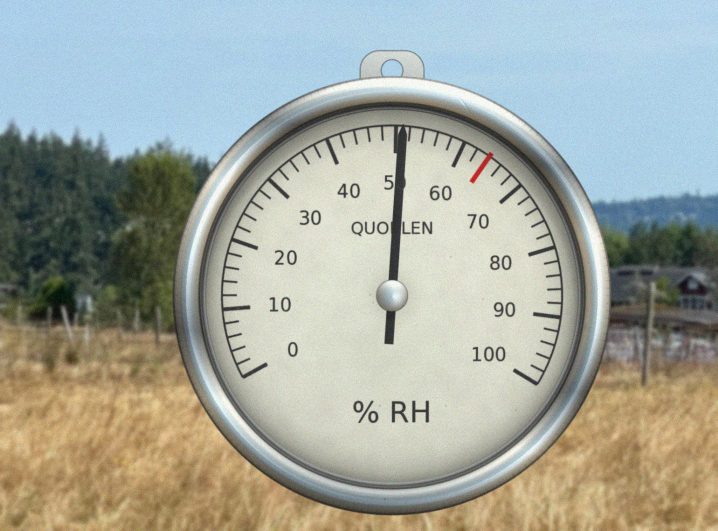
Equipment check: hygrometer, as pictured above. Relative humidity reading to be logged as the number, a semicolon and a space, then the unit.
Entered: 51; %
